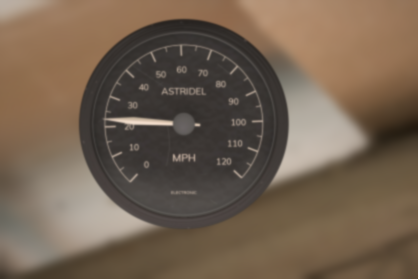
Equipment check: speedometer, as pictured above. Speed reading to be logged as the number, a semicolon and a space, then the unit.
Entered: 22.5; mph
